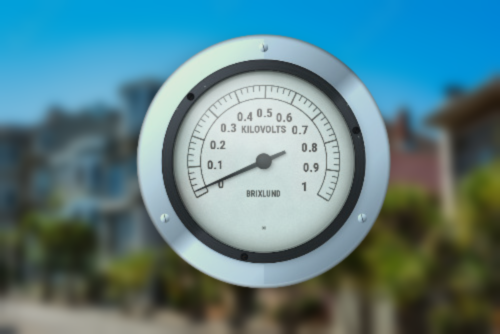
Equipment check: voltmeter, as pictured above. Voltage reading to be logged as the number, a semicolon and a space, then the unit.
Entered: 0.02; kV
